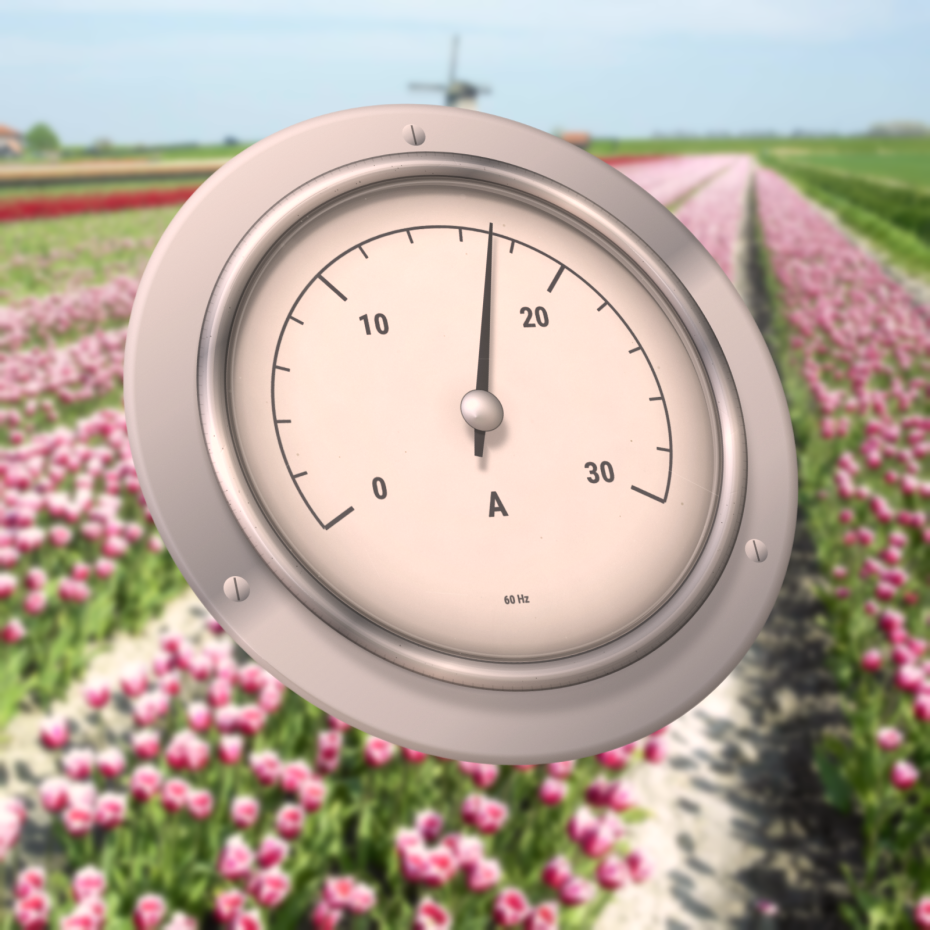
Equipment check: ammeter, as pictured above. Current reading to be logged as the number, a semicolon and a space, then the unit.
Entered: 17; A
